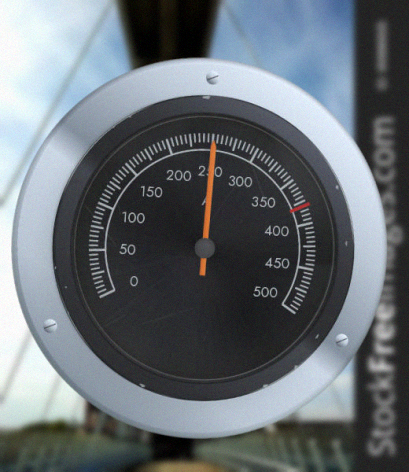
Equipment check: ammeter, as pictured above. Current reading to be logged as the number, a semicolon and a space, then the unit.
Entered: 250; A
